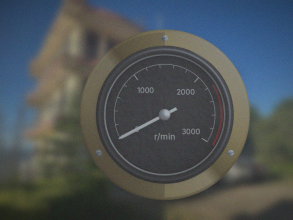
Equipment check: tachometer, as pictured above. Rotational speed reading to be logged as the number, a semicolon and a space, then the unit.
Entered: 0; rpm
